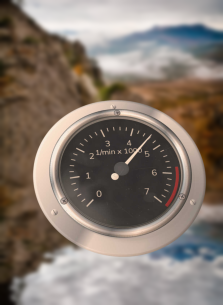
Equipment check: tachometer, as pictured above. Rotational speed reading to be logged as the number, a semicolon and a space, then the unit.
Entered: 4600; rpm
